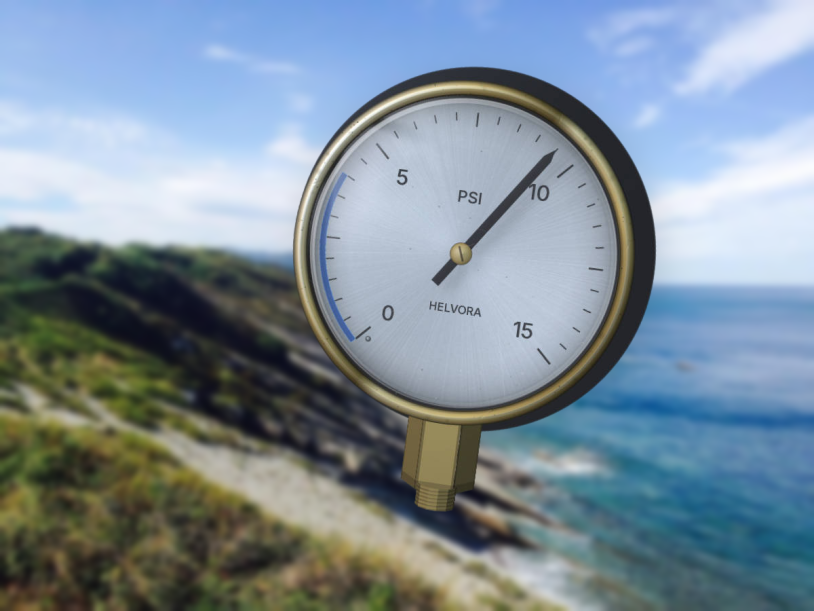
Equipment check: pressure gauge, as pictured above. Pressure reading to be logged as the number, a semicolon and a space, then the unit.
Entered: 9.5; psi
